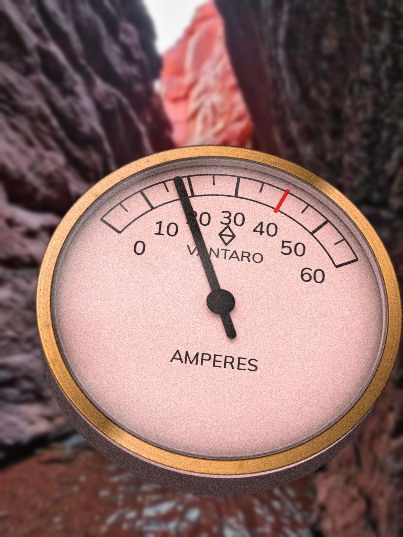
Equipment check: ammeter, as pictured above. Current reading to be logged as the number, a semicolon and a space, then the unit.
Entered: 17.5; A
